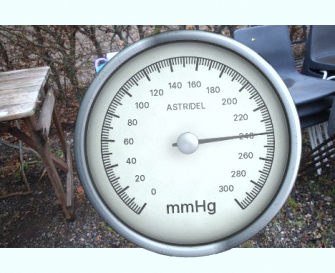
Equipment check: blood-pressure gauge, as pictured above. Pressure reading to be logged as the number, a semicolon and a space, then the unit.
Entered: 240; mmHg
